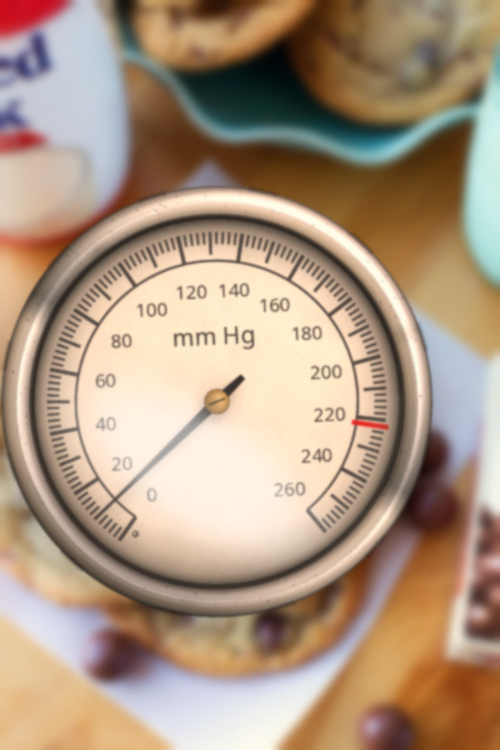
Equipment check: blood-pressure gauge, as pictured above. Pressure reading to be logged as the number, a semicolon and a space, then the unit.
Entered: 10; mmHg
